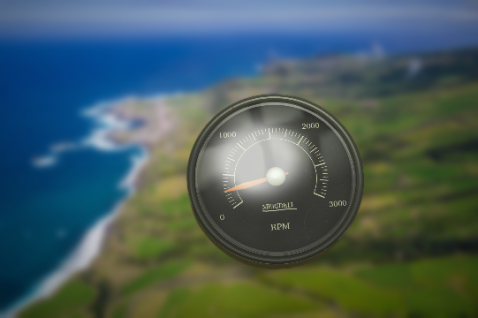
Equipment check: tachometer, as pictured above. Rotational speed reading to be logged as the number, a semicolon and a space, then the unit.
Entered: 250; rpm
